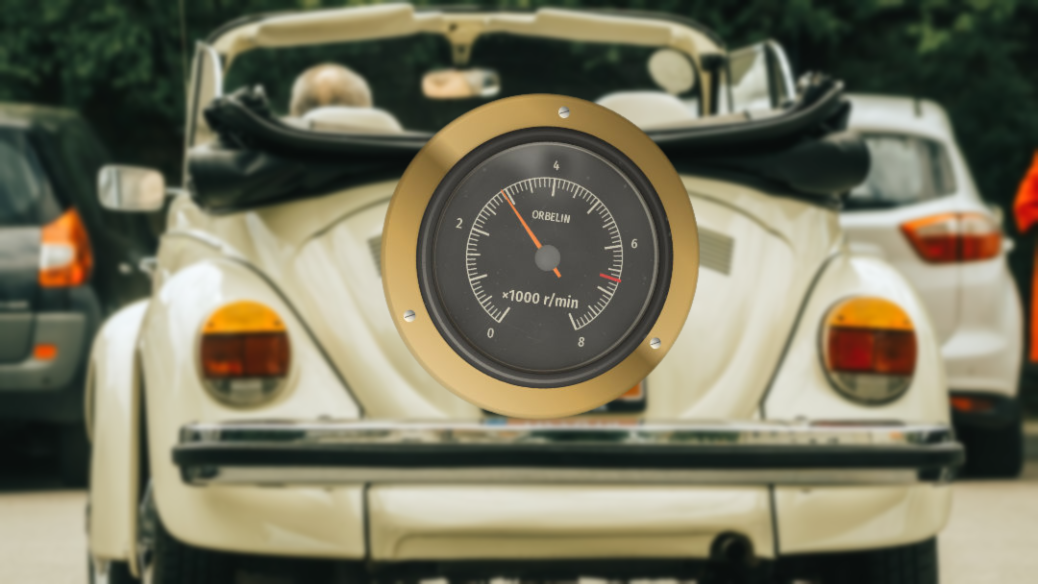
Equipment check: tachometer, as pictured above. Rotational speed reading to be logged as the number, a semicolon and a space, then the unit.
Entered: 2900; rpm
